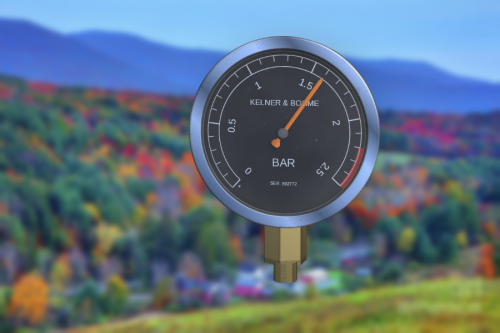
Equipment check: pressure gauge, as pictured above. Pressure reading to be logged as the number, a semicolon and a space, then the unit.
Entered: 1.6; bar
